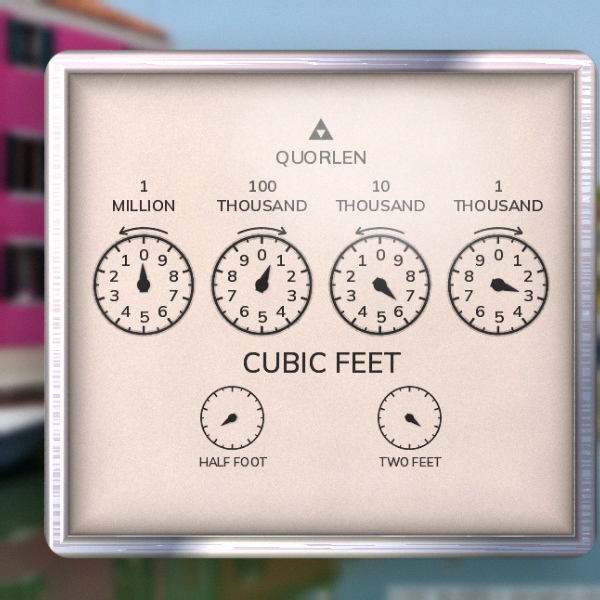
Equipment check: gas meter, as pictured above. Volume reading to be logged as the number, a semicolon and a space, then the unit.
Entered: 6300; ft³
